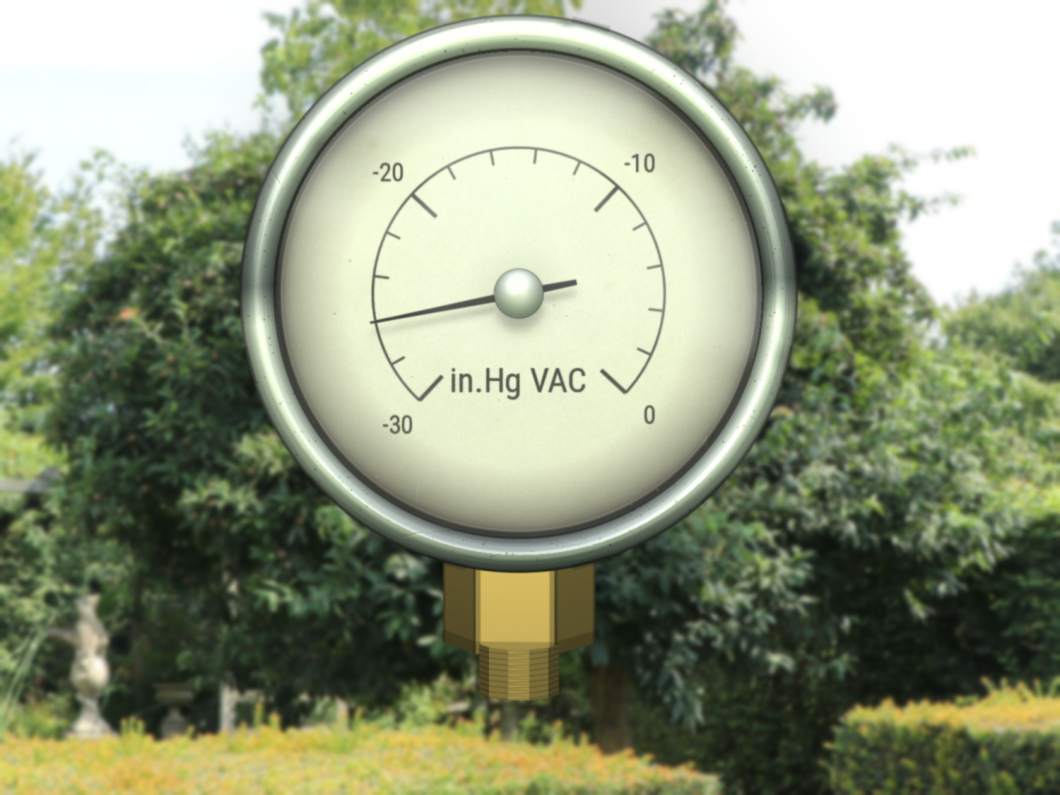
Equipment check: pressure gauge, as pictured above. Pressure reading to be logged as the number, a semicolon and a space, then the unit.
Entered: -26; inHg
